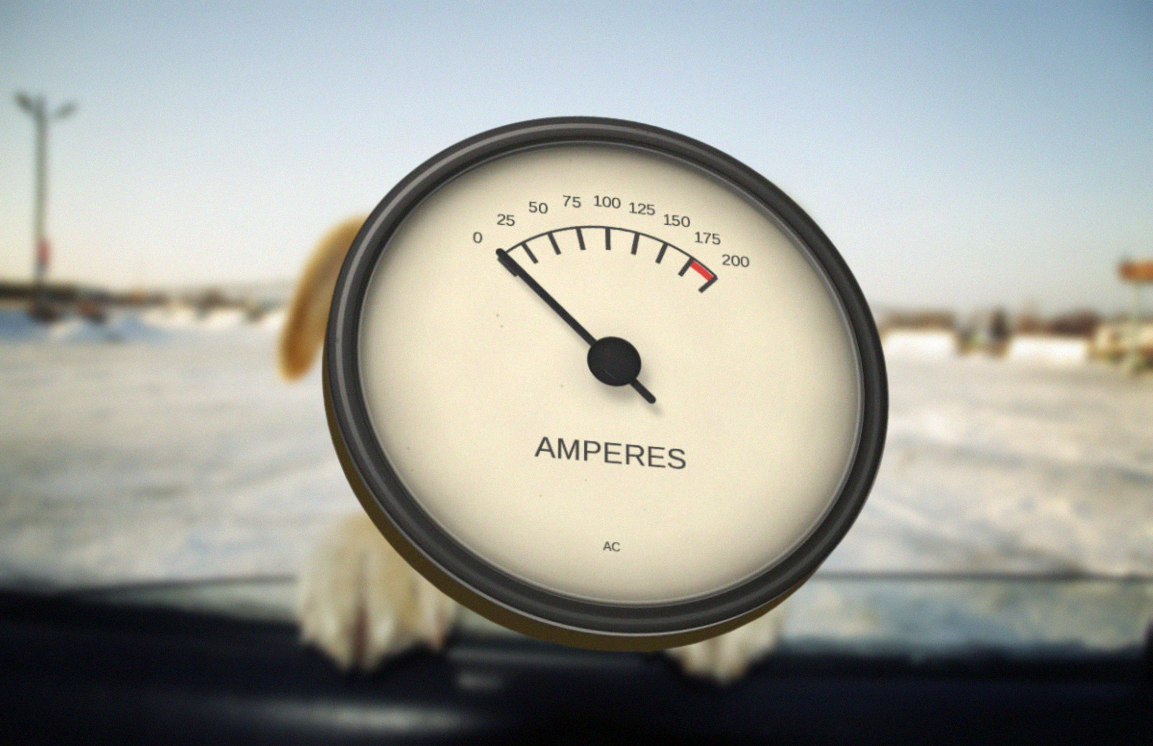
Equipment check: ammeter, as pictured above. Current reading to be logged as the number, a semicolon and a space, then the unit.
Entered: 0; A
